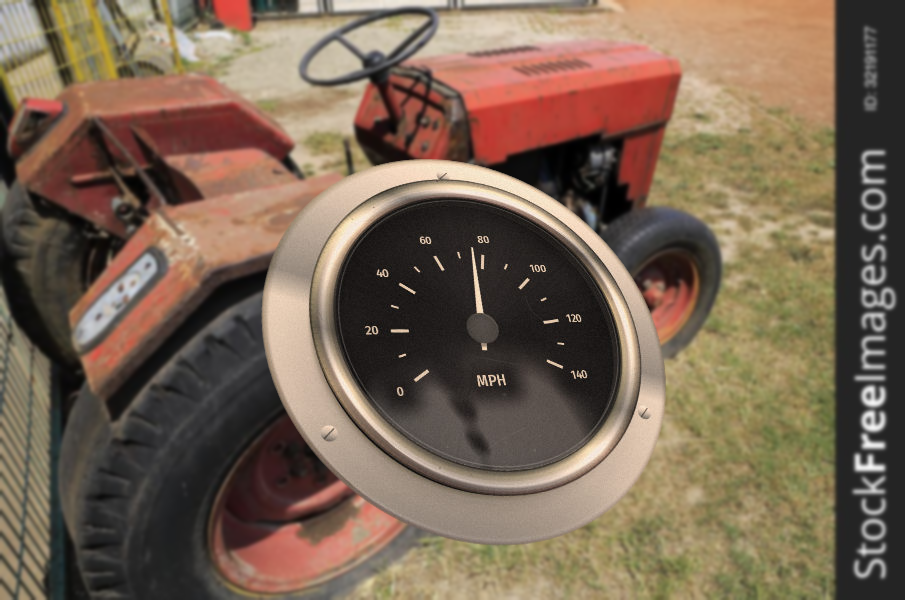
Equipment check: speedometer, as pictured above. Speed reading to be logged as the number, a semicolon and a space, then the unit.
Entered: 75; mph
